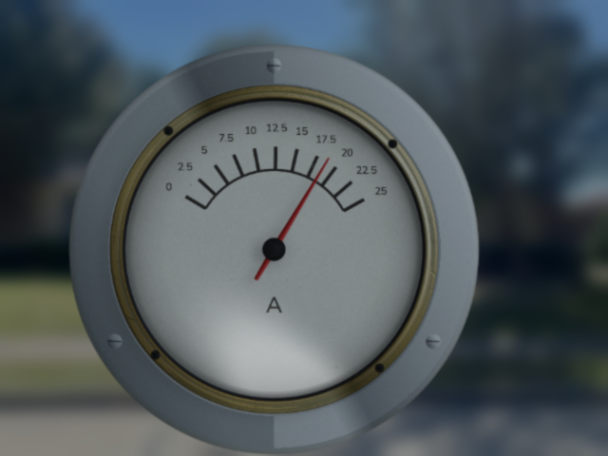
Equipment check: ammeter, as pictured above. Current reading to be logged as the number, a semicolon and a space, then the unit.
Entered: 18.75; A
